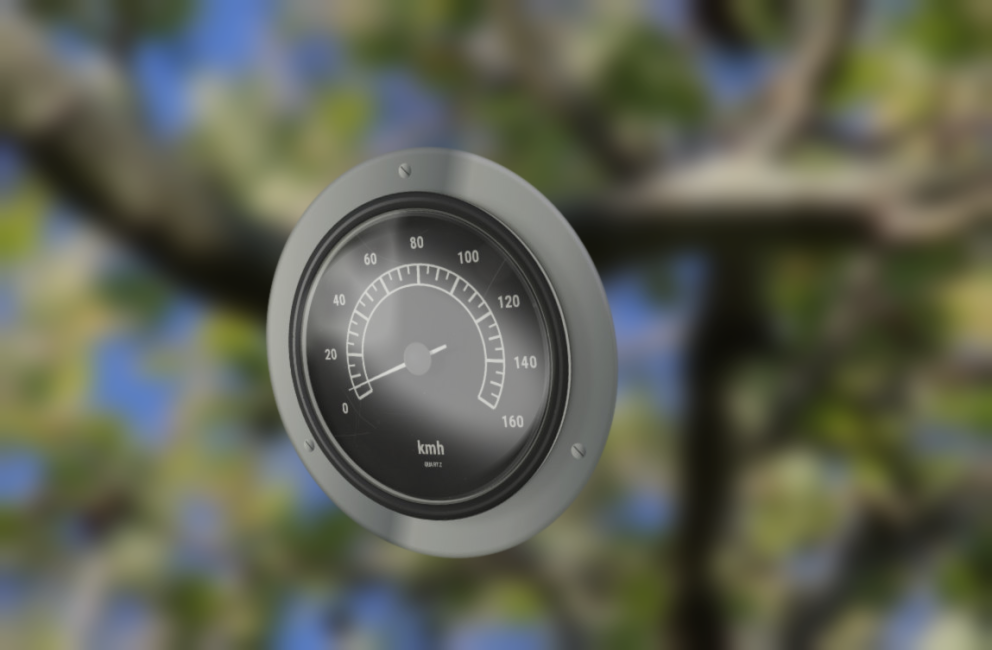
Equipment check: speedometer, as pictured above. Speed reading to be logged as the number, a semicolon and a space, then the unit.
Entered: 5; km/h
